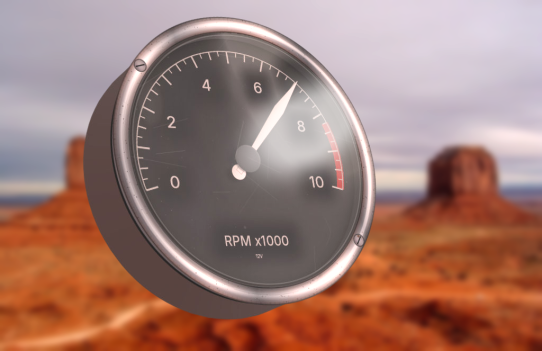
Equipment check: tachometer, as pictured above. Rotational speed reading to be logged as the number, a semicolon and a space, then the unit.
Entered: 7000; rpm
